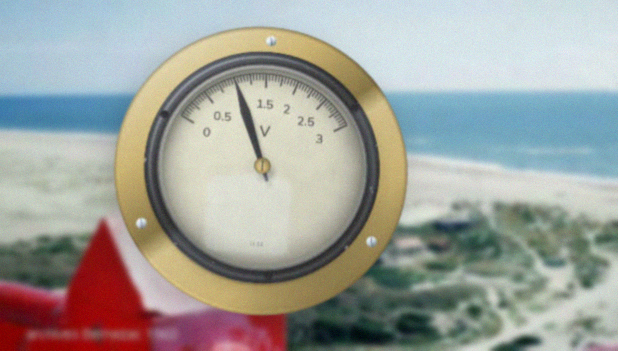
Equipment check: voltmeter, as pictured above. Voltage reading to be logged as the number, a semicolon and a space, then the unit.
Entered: 1; V
